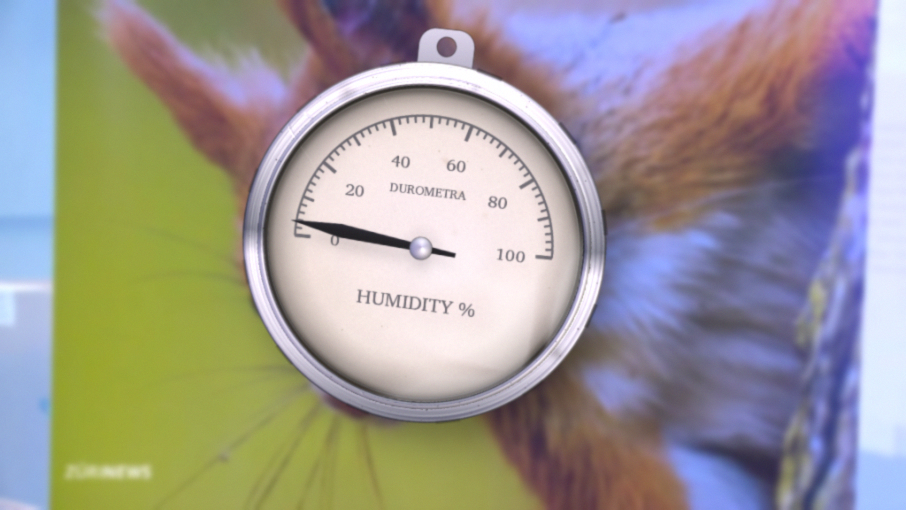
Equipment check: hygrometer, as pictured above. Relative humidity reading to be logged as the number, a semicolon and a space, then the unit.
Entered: 4; %
